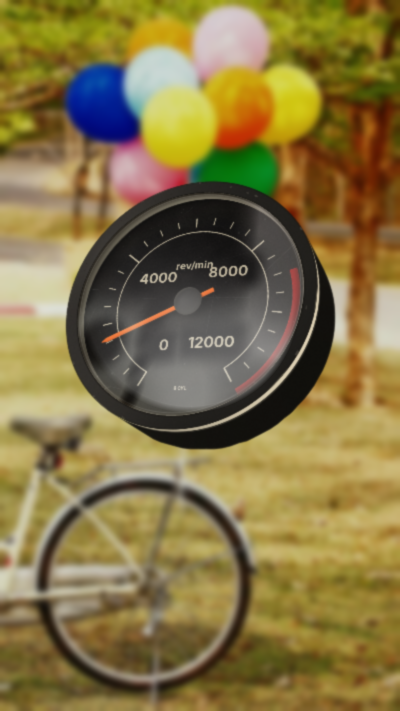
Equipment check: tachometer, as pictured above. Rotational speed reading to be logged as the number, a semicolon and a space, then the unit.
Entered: 1500; rpm
